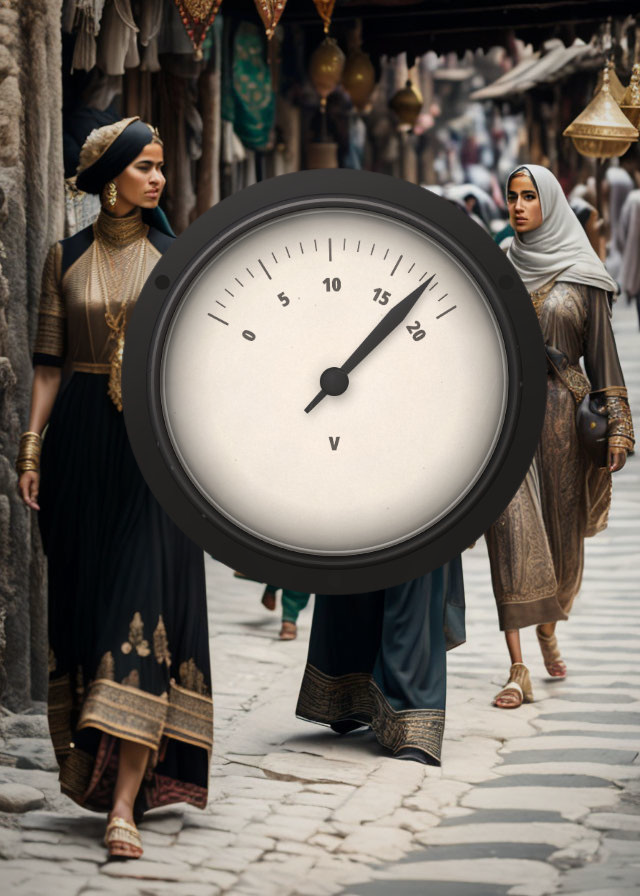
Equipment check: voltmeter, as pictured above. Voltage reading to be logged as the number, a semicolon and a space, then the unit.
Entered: 17.5; V
